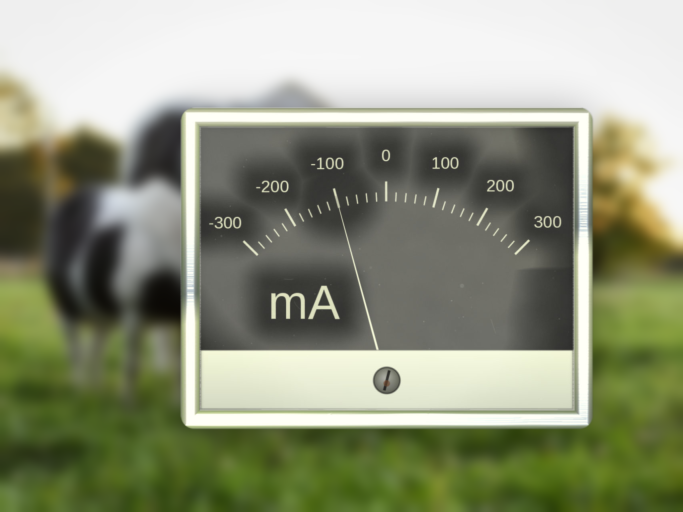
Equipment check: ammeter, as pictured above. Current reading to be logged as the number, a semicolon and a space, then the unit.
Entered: -100; mA
